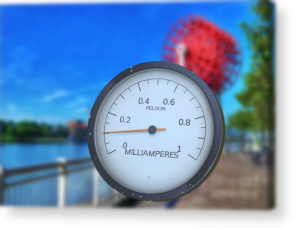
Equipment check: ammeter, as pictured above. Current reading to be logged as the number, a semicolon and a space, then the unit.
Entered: 0.1; mA
